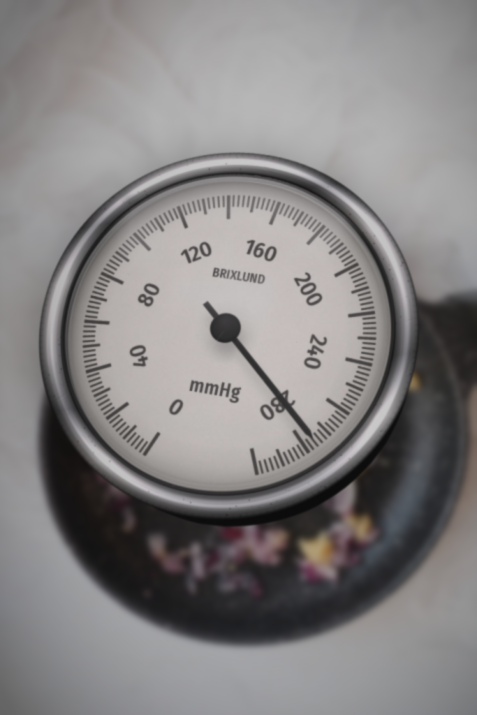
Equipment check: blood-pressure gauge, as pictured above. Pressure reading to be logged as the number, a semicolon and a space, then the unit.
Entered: 276; mmHg
